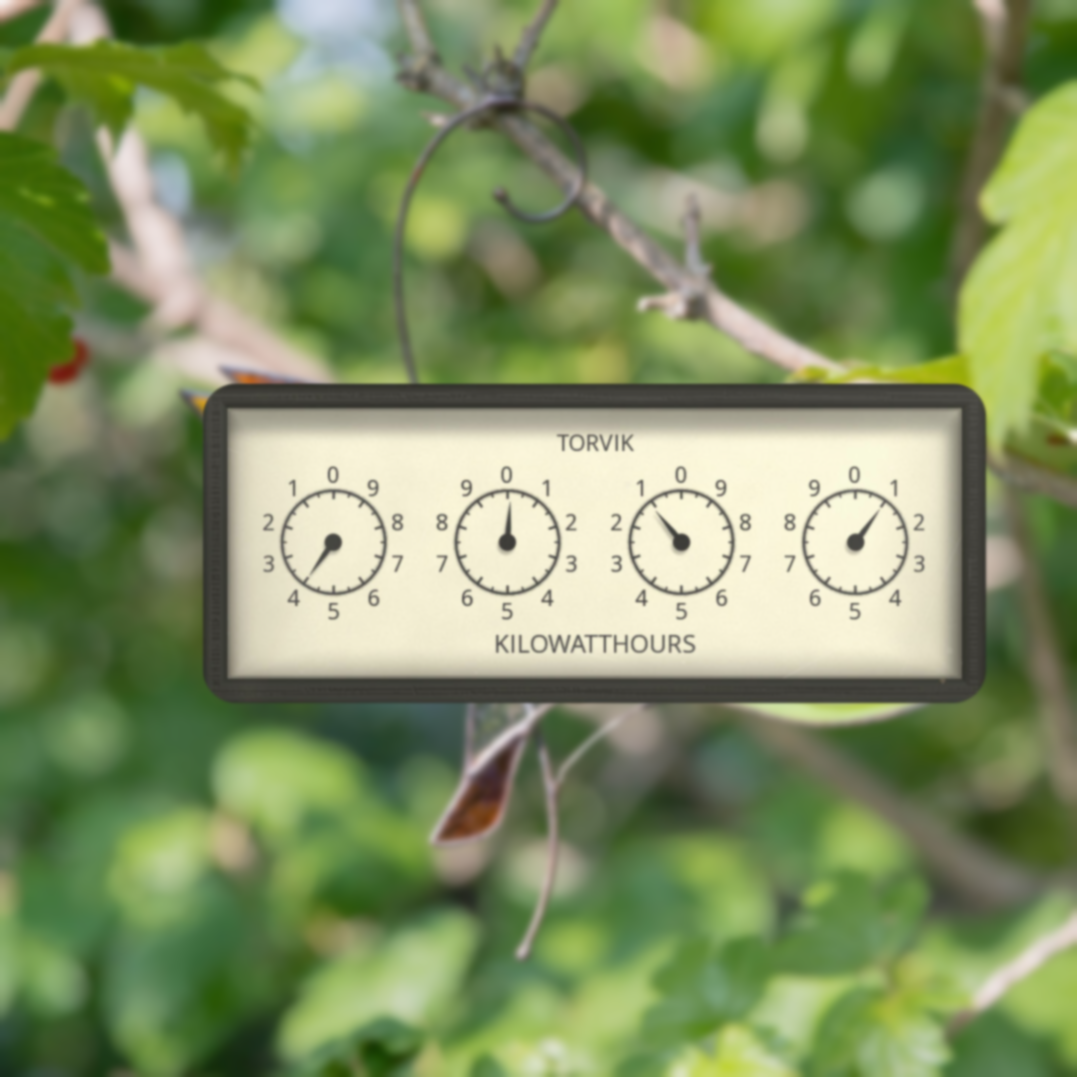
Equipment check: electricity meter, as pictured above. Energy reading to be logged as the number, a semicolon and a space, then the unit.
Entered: 4011; kWh
